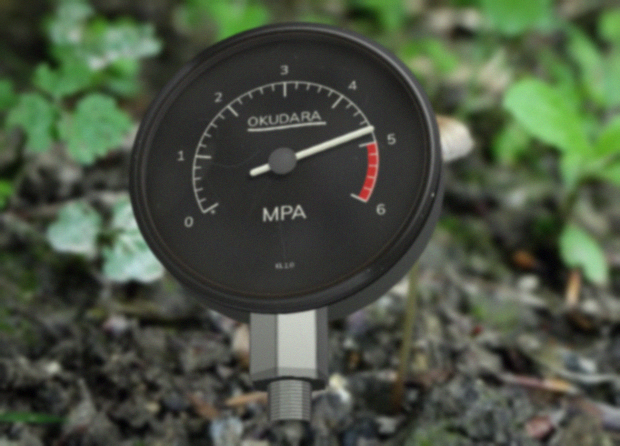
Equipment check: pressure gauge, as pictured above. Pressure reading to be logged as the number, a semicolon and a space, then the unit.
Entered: 4.8; MPa
